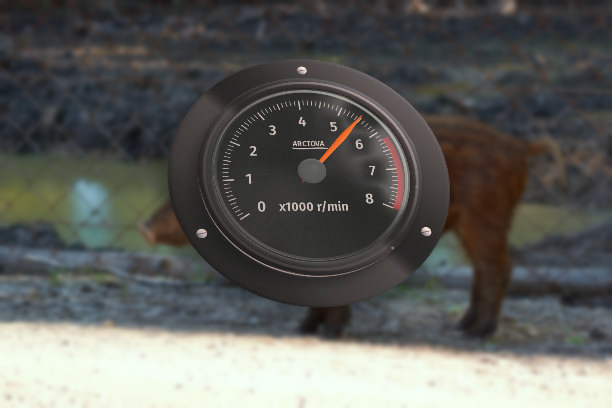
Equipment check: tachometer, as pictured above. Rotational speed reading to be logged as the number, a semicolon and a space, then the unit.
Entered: 5500; rpm
